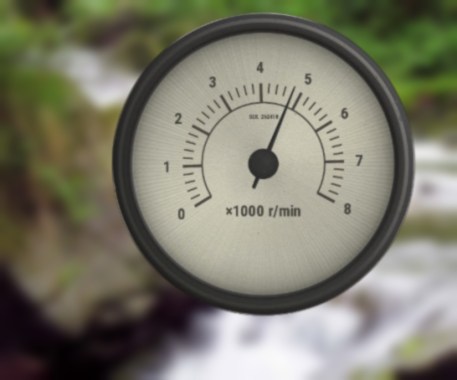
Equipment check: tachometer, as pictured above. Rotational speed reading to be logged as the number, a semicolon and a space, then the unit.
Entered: 4800; rpm
